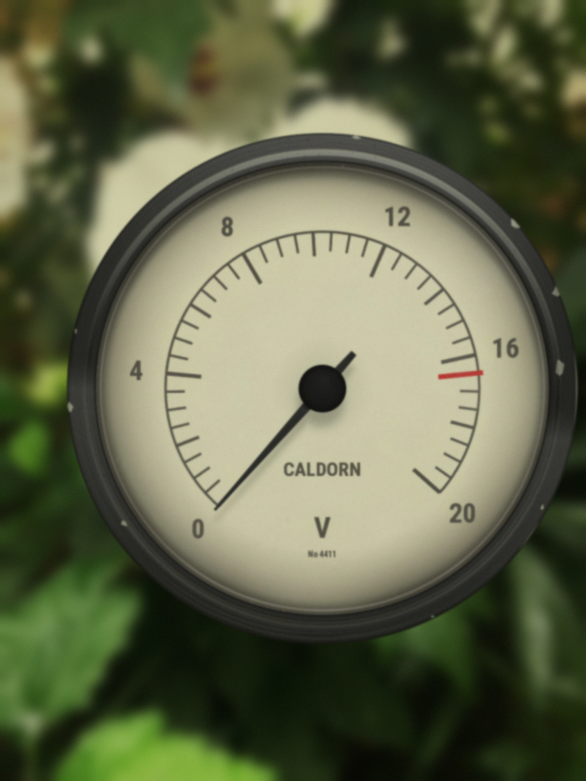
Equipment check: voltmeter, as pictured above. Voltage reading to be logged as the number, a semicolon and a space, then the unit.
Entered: 0; V
